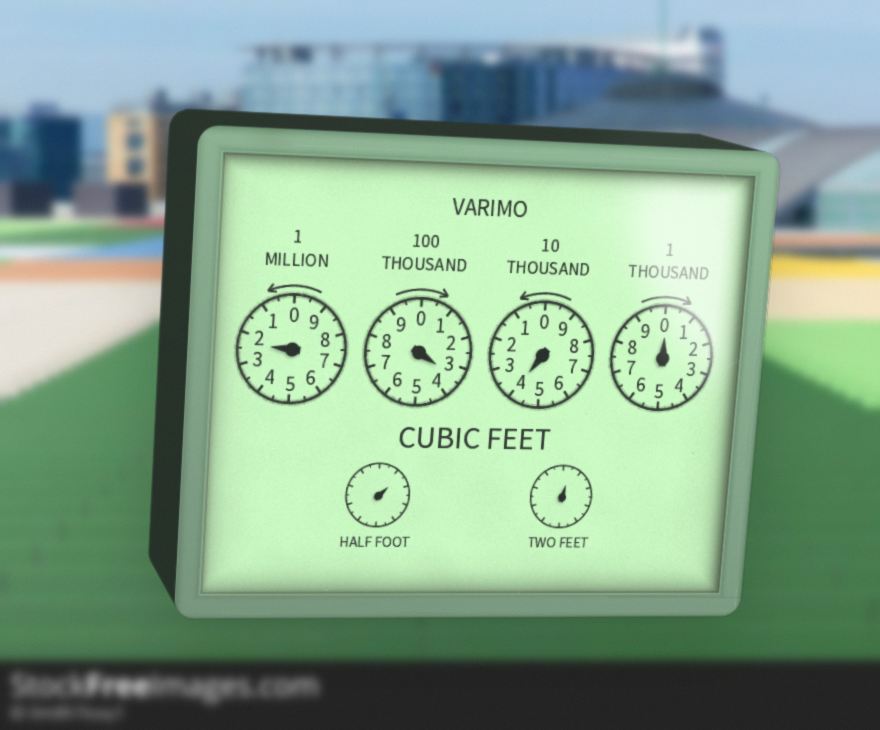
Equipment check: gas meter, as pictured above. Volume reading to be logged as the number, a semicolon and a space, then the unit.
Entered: 234000; ft³
